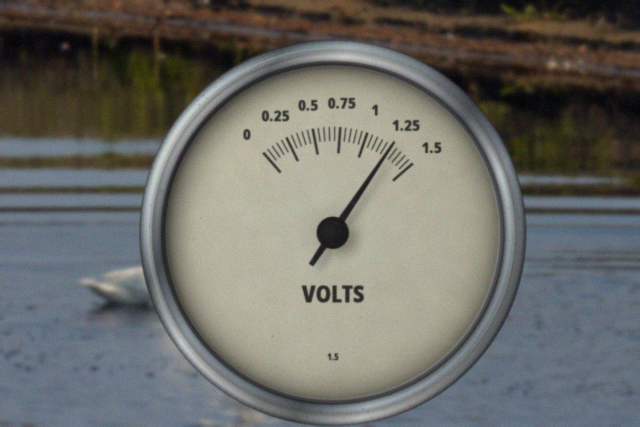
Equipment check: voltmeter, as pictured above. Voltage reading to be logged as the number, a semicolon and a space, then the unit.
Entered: 1.25; V
